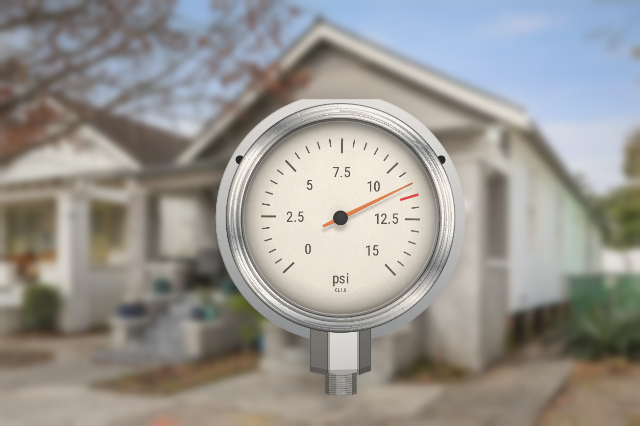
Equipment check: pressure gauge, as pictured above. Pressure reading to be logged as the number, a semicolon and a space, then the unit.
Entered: 11; psi
